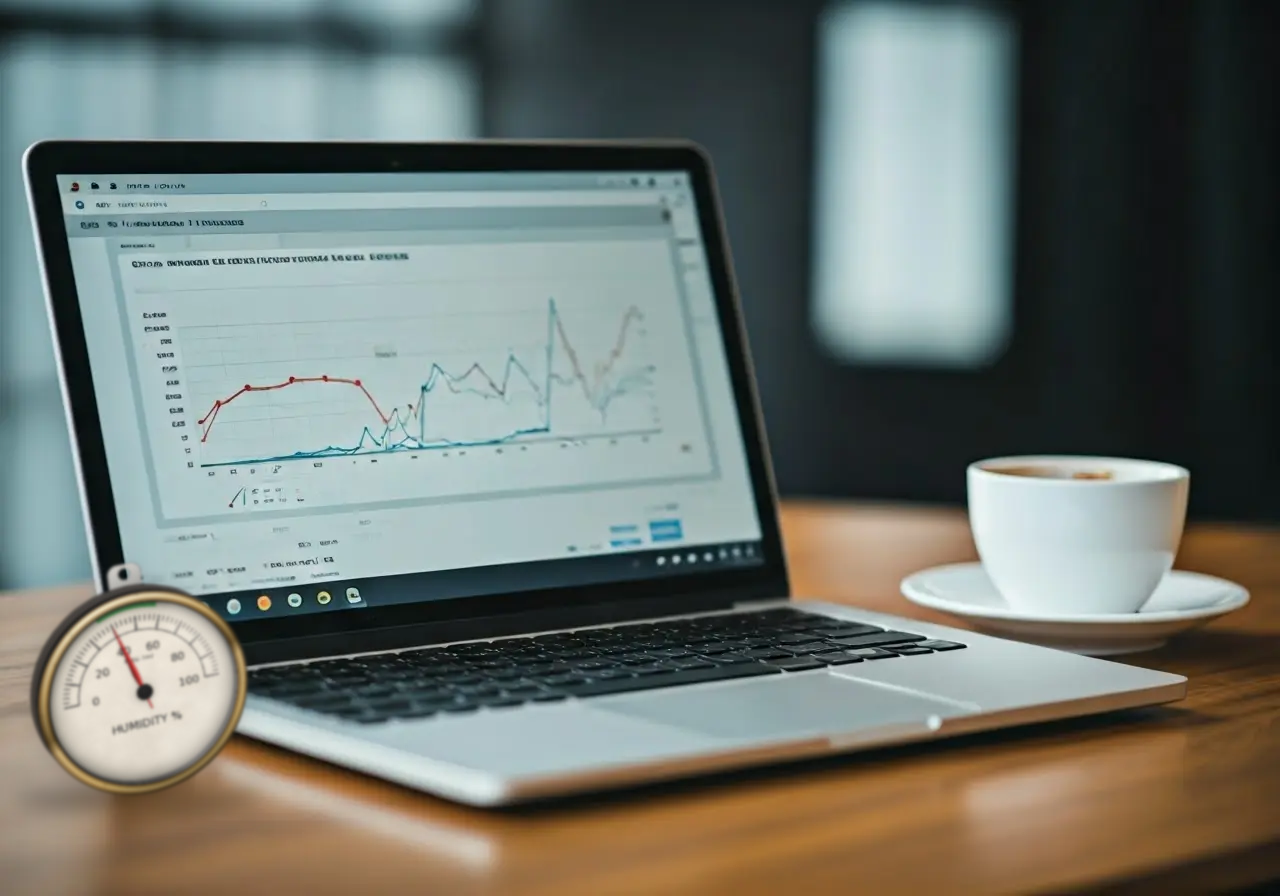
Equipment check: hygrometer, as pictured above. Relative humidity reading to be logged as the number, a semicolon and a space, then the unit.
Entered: 40; %
